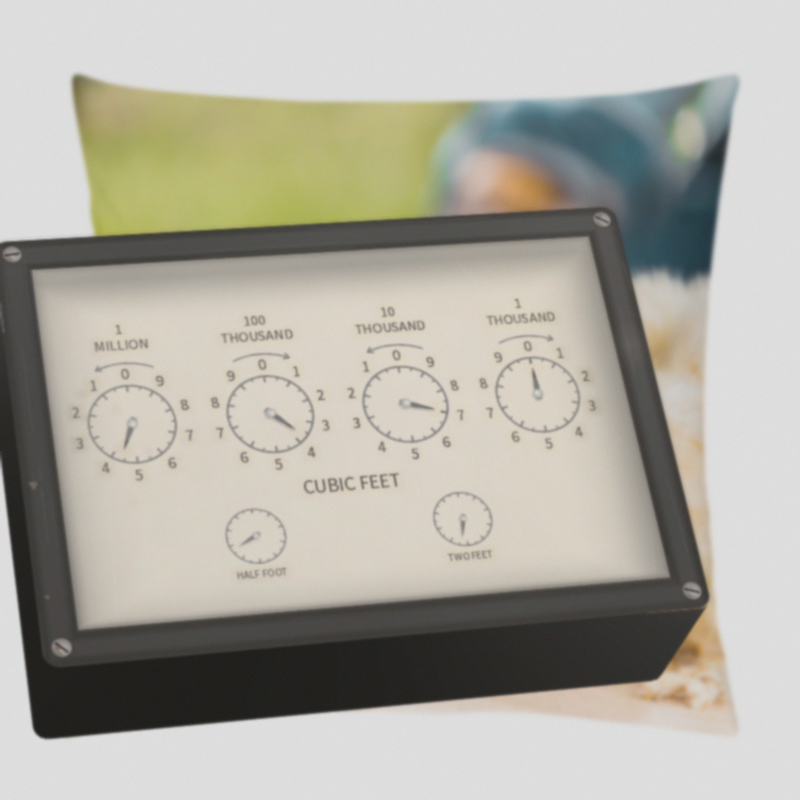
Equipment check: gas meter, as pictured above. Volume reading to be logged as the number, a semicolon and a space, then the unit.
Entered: 437000; ft³
